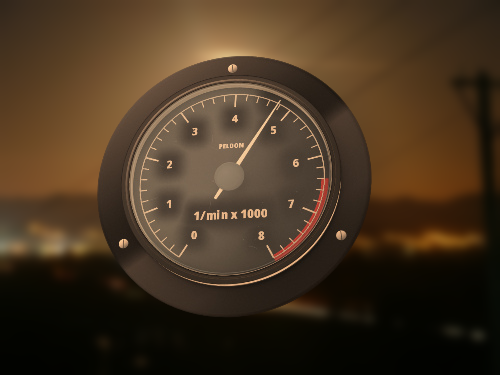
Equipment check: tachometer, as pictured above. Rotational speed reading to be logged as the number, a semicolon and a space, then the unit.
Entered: 4800; rpm
